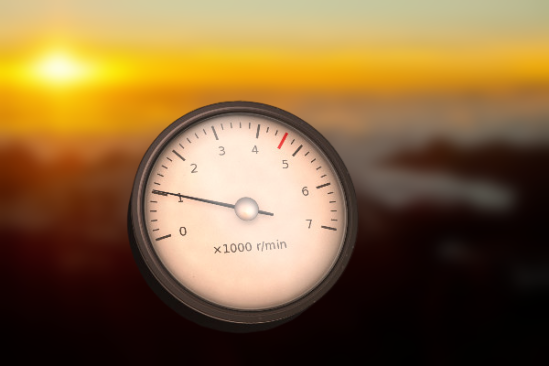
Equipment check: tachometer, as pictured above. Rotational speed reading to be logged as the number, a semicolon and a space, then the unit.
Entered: 1000; rpm
